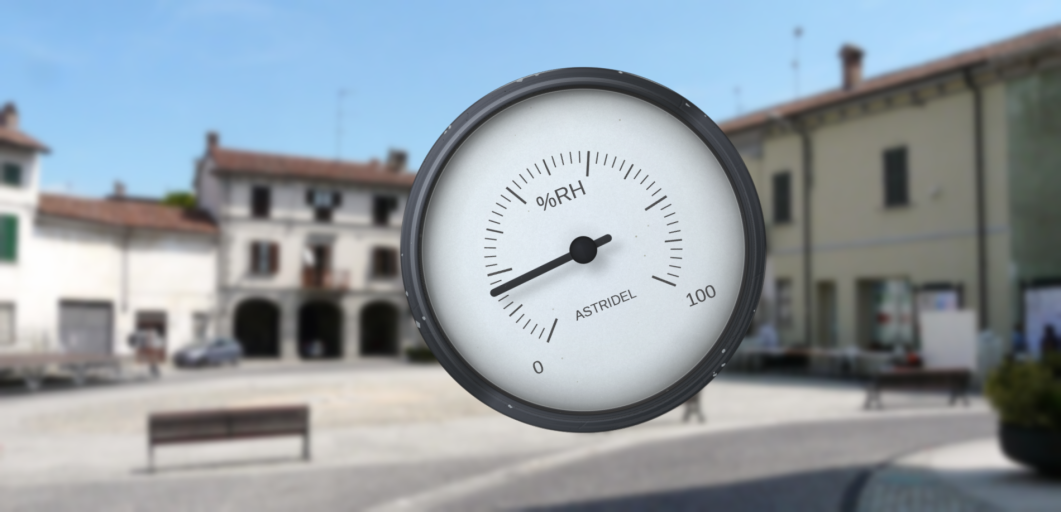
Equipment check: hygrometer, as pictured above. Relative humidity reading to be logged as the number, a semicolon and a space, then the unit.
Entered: 16; %
